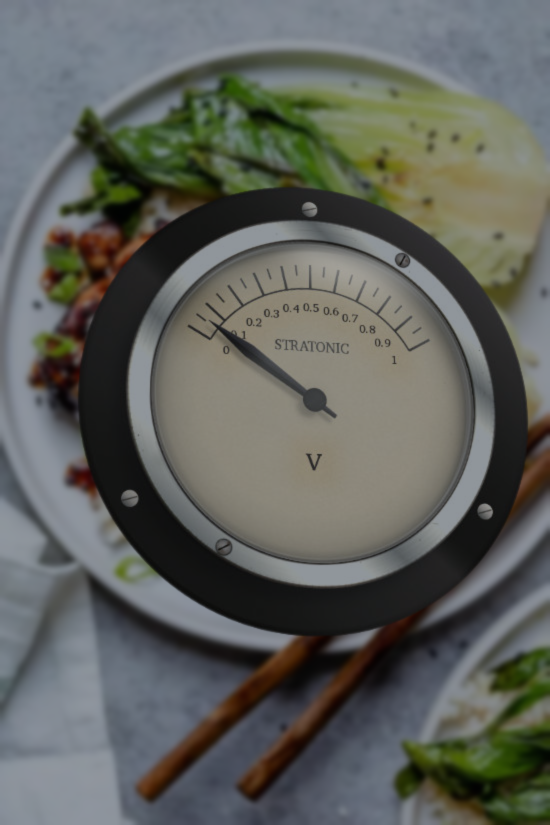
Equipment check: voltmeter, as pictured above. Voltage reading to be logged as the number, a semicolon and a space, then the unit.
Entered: 0.05; V
